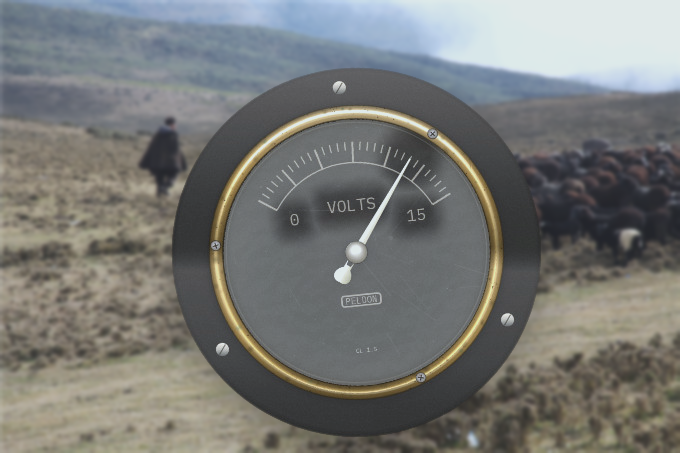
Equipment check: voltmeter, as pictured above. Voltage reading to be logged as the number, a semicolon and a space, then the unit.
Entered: 11.5; V
